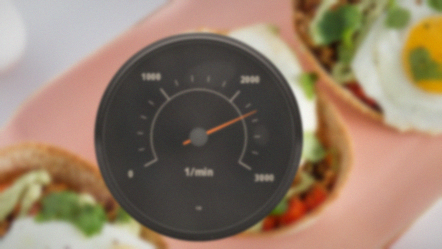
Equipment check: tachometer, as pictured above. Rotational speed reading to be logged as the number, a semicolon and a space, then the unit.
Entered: 2300; rpm
